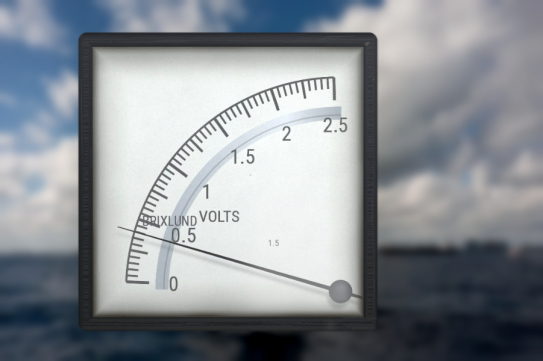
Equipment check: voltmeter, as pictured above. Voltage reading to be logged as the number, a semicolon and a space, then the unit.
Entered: 0.4; V
